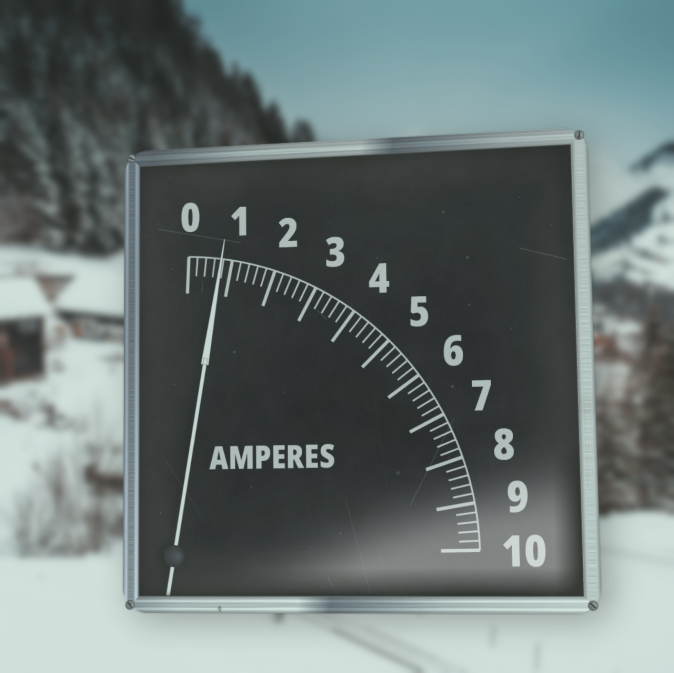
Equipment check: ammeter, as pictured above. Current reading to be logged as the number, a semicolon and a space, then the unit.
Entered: 0.8; A
